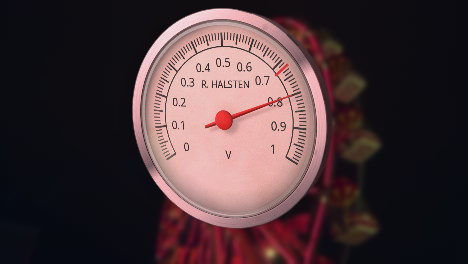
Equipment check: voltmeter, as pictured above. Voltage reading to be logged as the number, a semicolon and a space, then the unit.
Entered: 0.8; V
